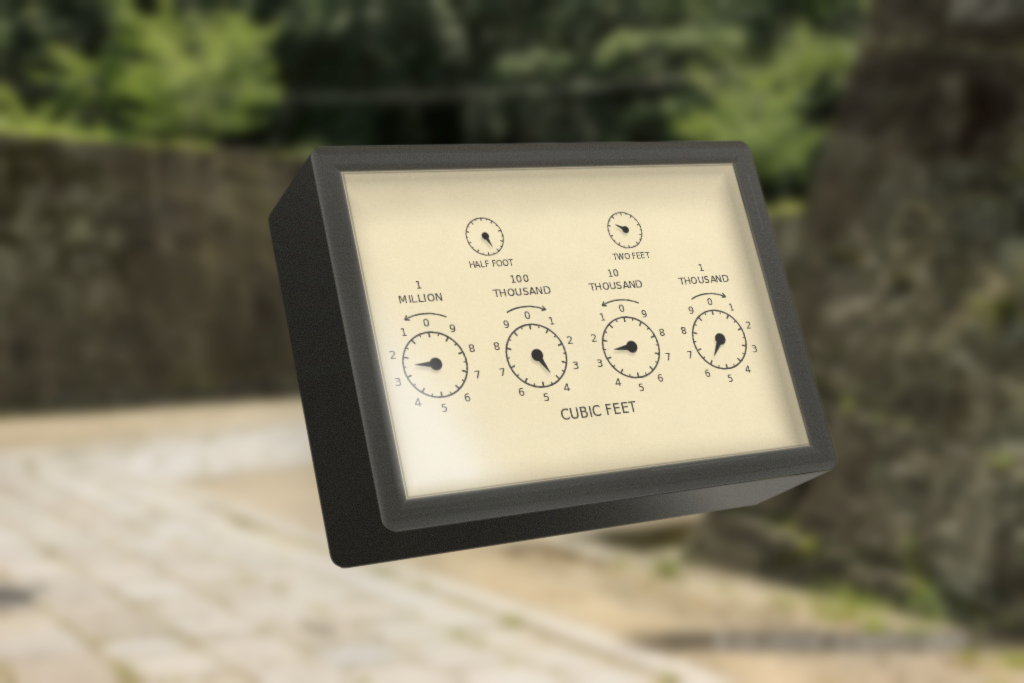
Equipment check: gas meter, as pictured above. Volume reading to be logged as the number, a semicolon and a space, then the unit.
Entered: 242600; ft³
